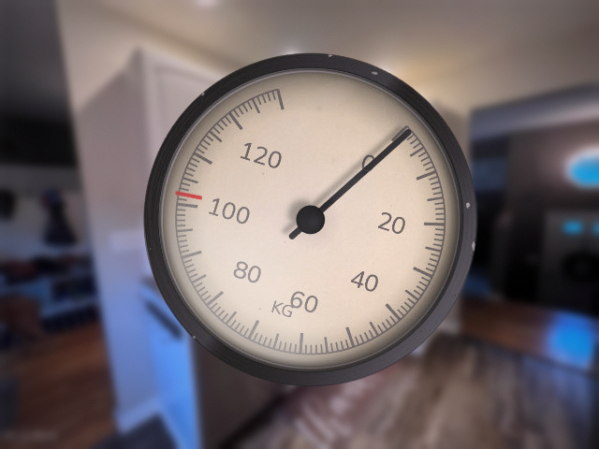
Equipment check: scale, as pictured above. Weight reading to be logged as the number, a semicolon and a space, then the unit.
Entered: 1; kg
